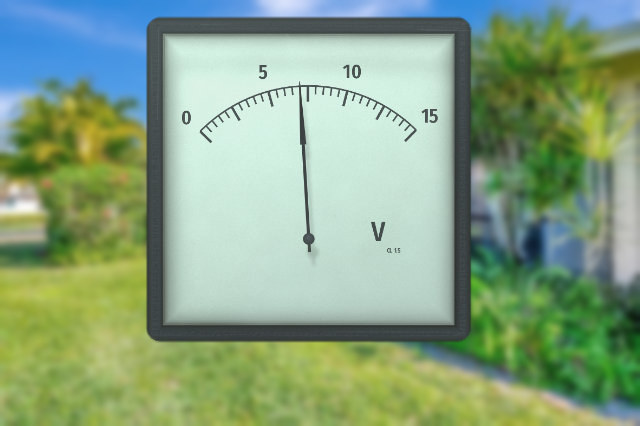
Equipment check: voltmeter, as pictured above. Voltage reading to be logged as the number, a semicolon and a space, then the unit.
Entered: 7; V
